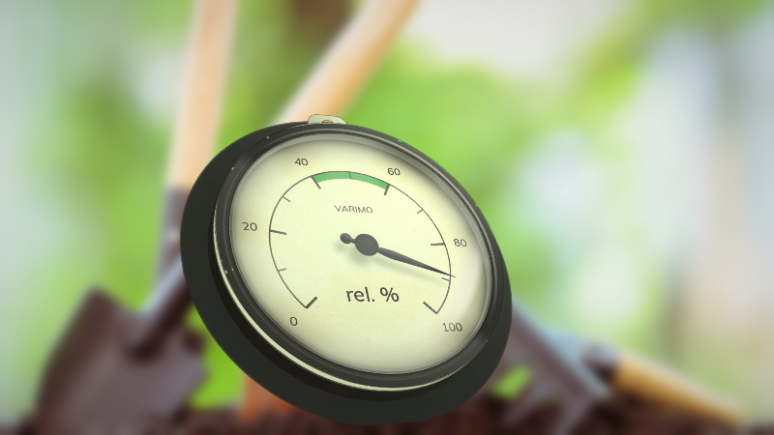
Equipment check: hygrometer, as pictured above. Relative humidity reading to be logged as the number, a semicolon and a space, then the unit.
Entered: 90; %
